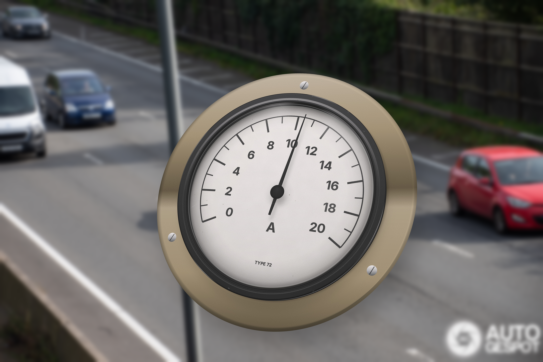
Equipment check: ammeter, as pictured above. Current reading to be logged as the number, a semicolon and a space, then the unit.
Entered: 10.5; A
